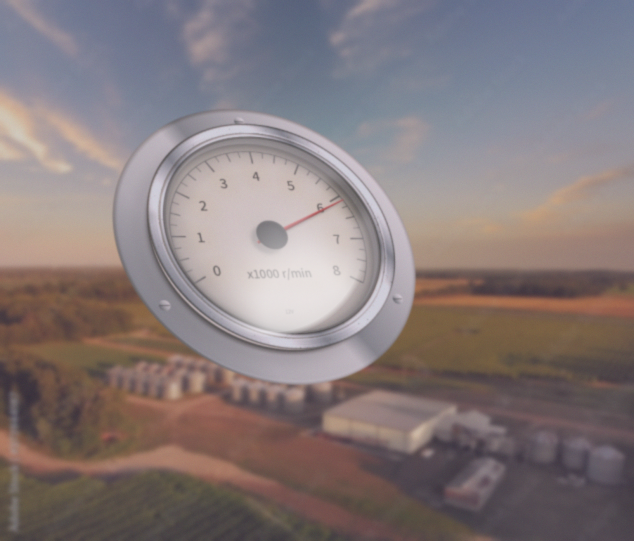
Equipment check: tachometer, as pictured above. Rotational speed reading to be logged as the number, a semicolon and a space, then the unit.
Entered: 6125; rpm
